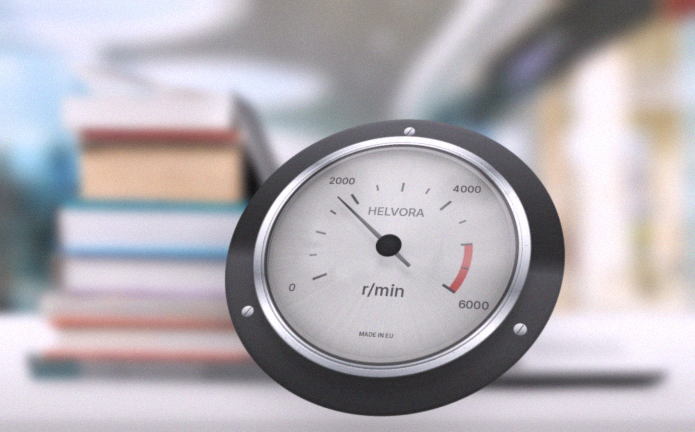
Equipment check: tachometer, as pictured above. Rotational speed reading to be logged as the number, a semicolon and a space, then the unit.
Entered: 1750; rpm
